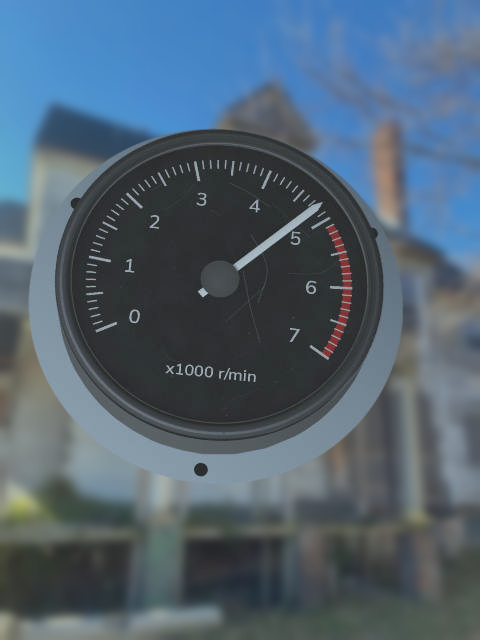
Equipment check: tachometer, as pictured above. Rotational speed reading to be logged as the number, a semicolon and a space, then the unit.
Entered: 4800; rpm
